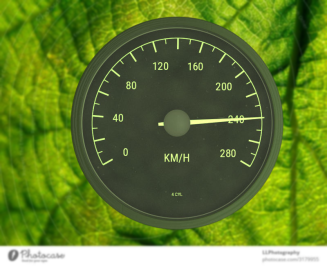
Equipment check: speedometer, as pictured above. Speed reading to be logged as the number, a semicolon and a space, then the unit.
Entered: 240; km/h
